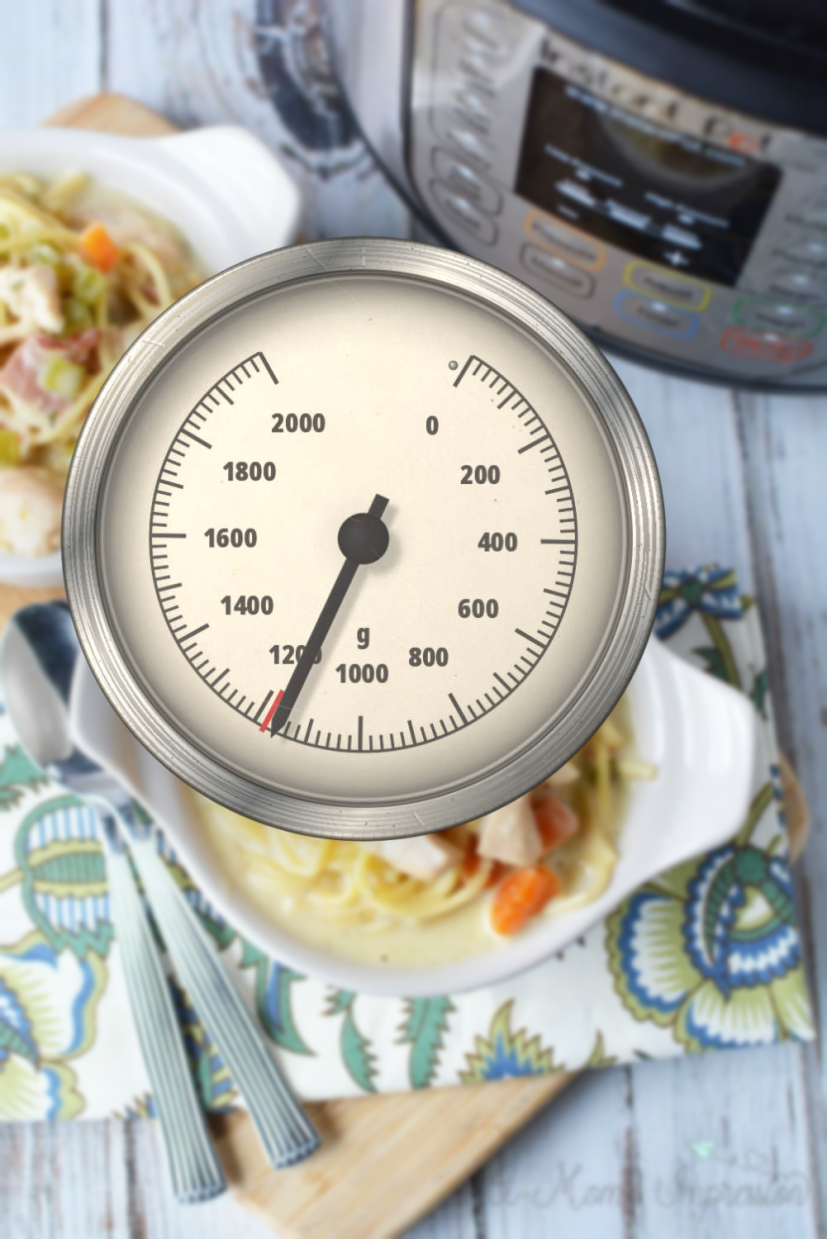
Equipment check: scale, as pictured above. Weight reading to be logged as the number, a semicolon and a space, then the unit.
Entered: 1160; g
